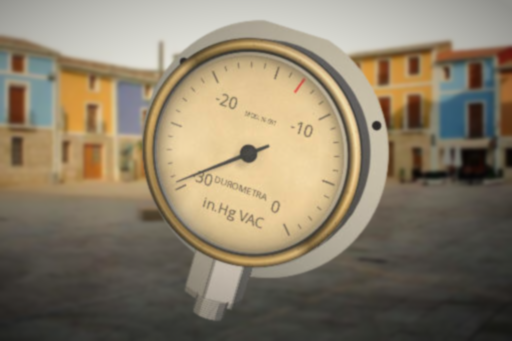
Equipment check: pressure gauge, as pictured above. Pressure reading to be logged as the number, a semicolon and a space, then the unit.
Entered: -29.5; inHg
